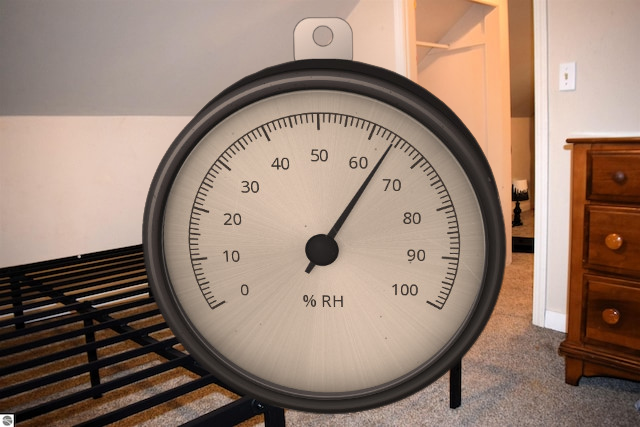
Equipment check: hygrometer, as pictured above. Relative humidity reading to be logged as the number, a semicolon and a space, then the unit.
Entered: 64; %
